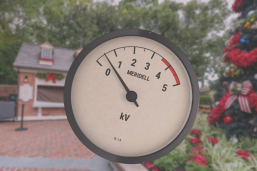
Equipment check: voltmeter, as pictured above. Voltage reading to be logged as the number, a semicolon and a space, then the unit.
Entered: 0.5; kV
